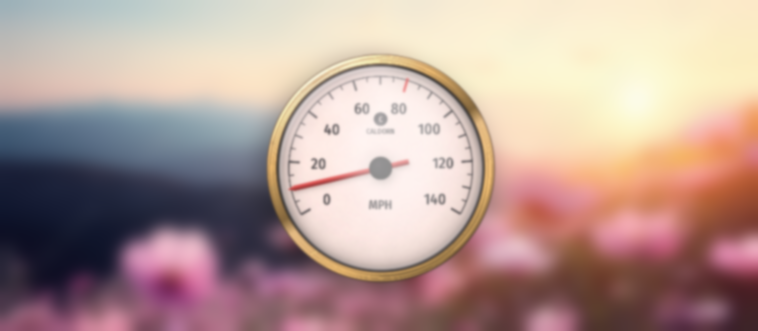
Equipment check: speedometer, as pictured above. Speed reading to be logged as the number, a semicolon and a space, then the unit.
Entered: 10; mph
